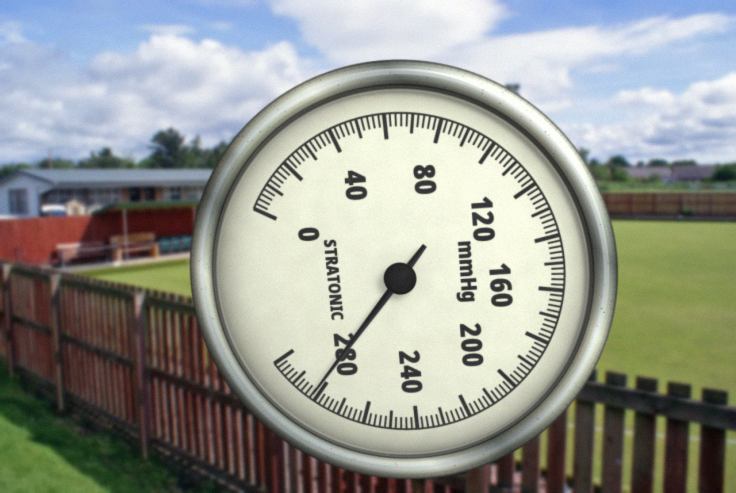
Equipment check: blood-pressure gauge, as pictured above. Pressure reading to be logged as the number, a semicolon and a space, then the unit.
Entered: 282; mmHg
